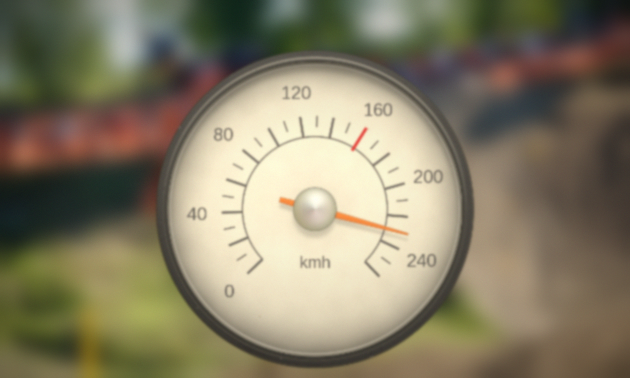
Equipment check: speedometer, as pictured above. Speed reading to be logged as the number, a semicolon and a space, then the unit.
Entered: 230; km/h
